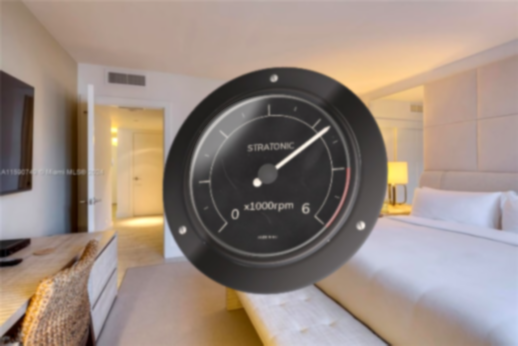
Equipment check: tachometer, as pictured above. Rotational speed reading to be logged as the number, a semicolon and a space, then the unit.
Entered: 4250; rpm
